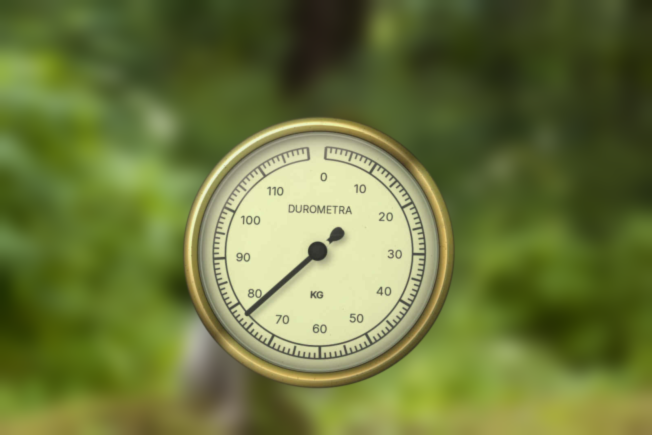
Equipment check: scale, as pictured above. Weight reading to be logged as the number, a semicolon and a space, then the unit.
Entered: 77; kg
